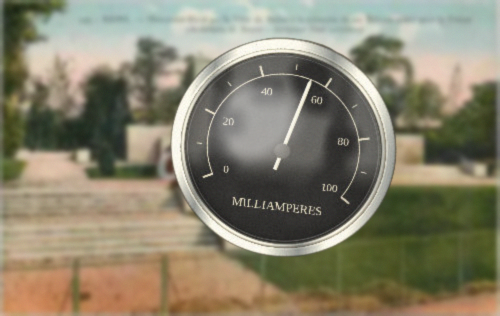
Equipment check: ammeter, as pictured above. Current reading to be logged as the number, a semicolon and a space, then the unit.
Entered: 55; mA
